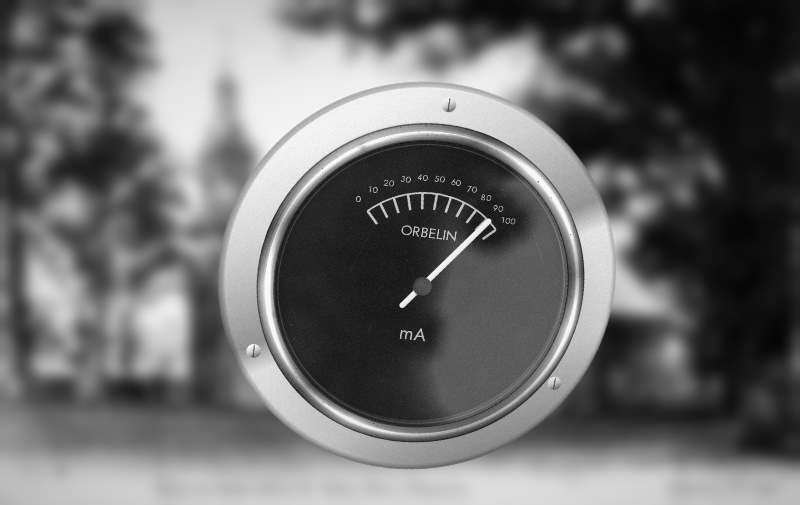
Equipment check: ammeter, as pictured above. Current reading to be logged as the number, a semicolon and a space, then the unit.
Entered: 90; mA
